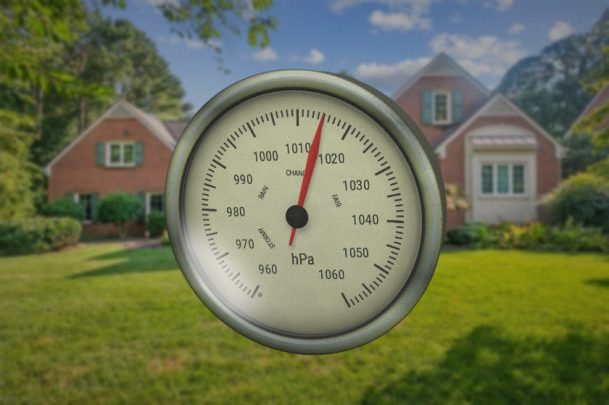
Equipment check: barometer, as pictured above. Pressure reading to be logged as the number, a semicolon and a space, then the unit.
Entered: 1015; hPa
